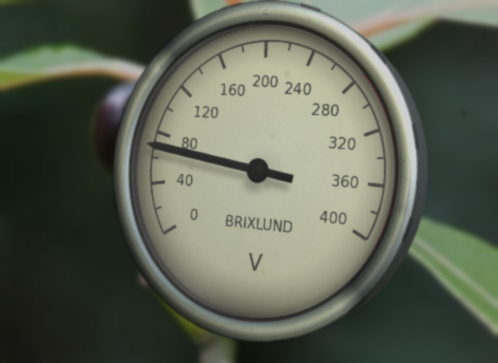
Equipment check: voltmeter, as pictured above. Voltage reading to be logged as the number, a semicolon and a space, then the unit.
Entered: 70; V
